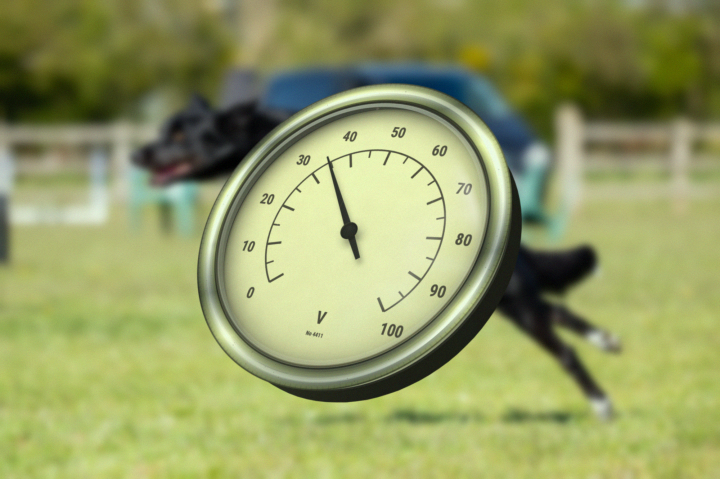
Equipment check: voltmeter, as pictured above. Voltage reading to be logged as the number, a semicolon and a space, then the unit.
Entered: 35; V
